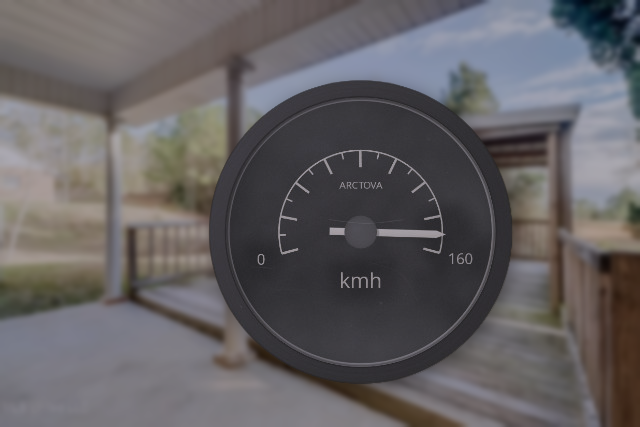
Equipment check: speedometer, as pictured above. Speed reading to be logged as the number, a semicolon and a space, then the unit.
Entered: 150; km/h
